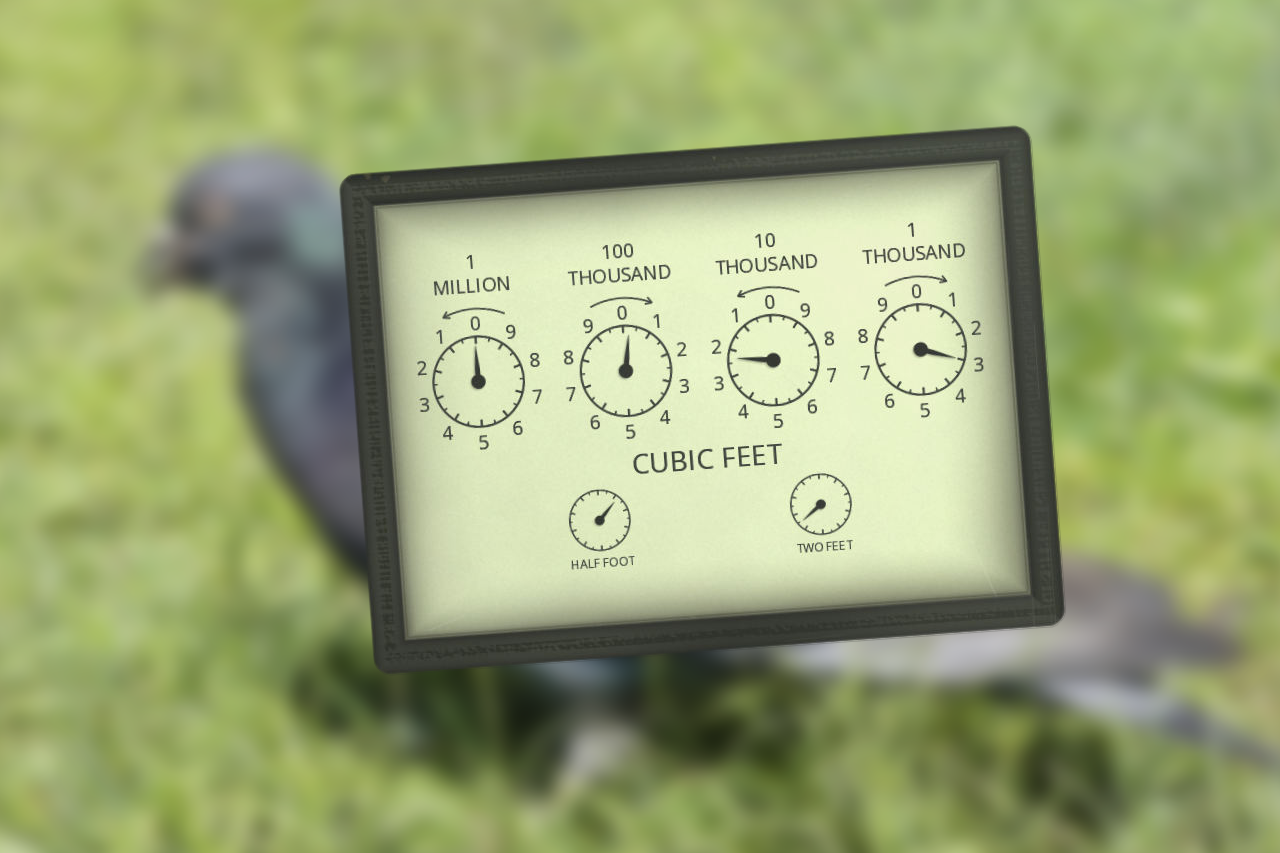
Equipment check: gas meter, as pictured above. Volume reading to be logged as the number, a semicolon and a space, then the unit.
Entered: 2300; ft³
